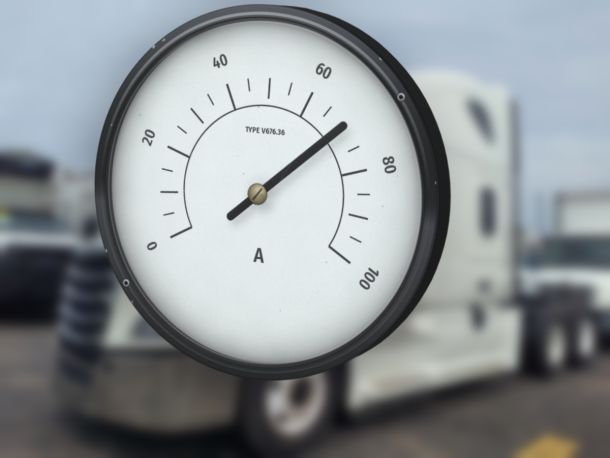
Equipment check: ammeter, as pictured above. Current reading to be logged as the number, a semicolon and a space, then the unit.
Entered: 70; A
